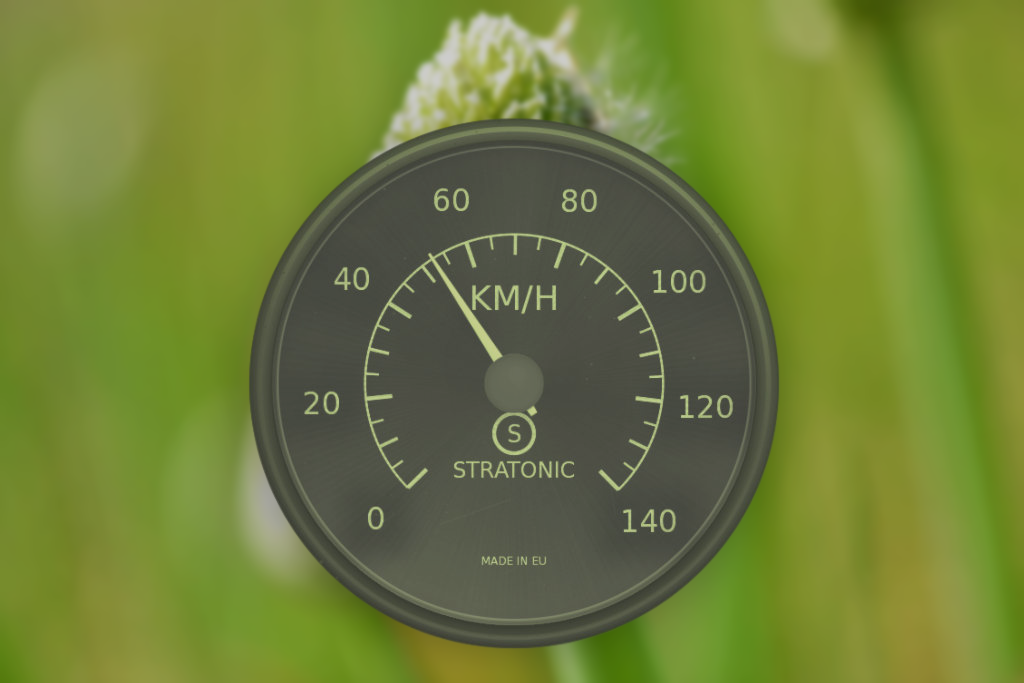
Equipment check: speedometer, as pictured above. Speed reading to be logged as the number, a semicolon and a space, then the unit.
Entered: 52.5; km/h
